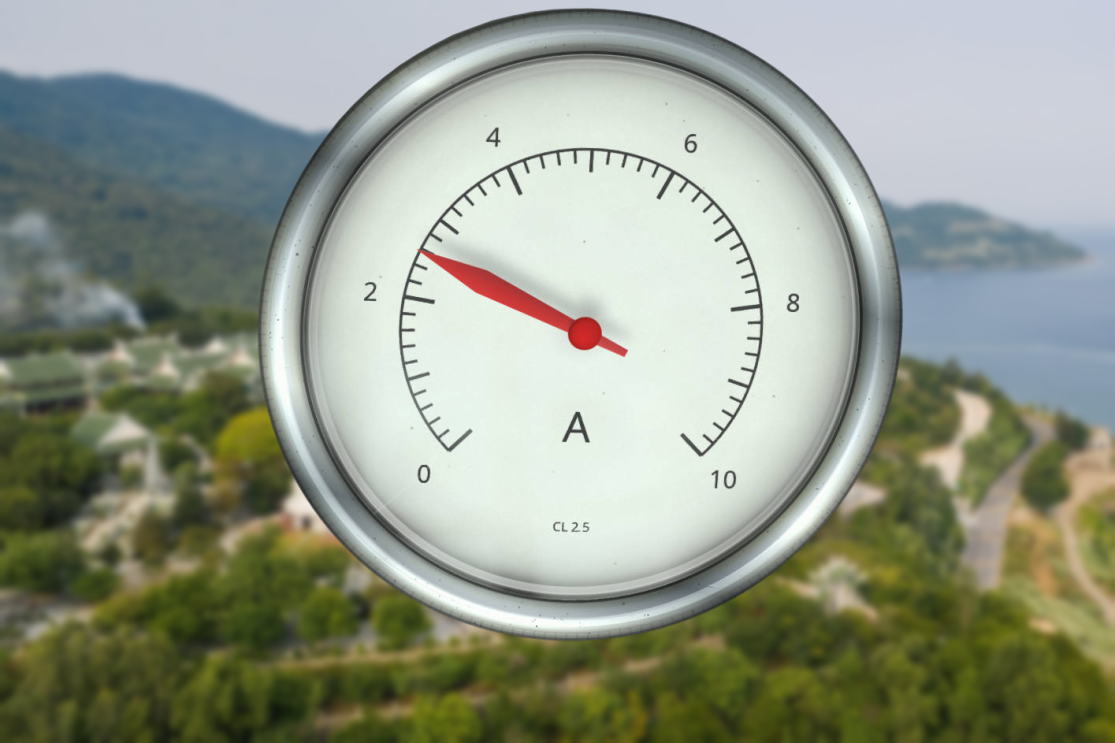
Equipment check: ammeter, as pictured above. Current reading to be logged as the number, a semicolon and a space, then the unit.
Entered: 2.6; A
